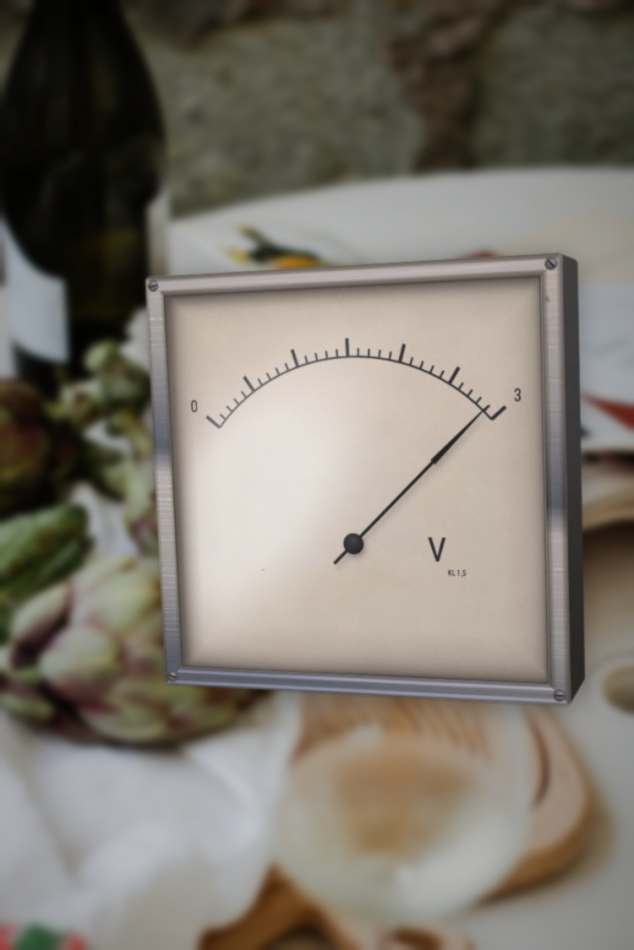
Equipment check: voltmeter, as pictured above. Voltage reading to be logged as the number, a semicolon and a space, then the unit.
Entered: 2.9; V
